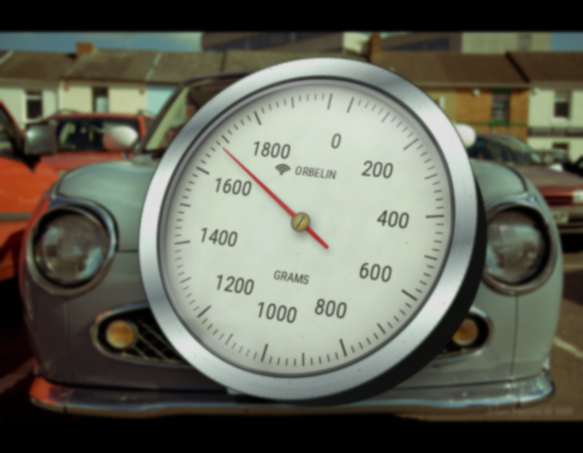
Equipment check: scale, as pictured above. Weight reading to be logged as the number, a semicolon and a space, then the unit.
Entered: 1680; g
